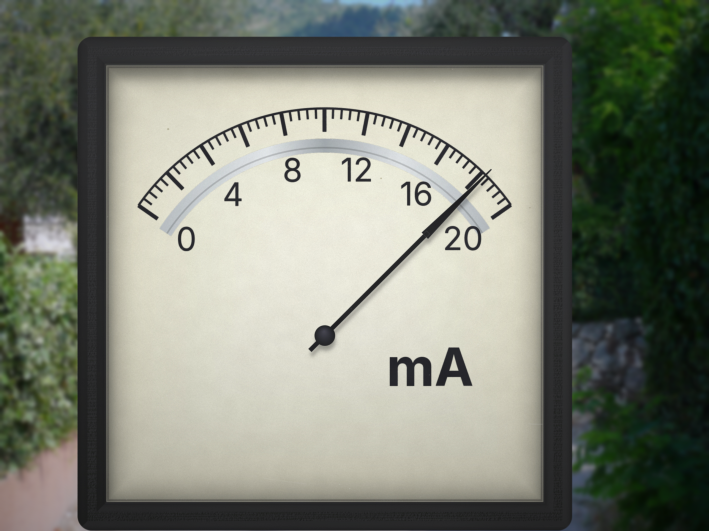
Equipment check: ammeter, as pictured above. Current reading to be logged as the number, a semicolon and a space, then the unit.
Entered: 18.2; mA
